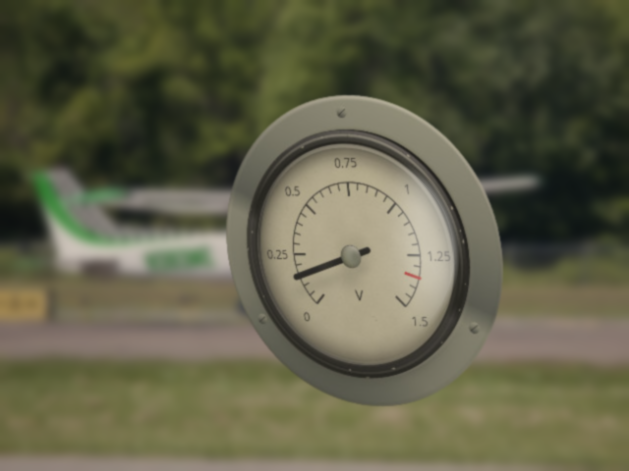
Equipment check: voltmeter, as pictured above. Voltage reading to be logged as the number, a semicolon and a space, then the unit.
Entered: 0.15; V
